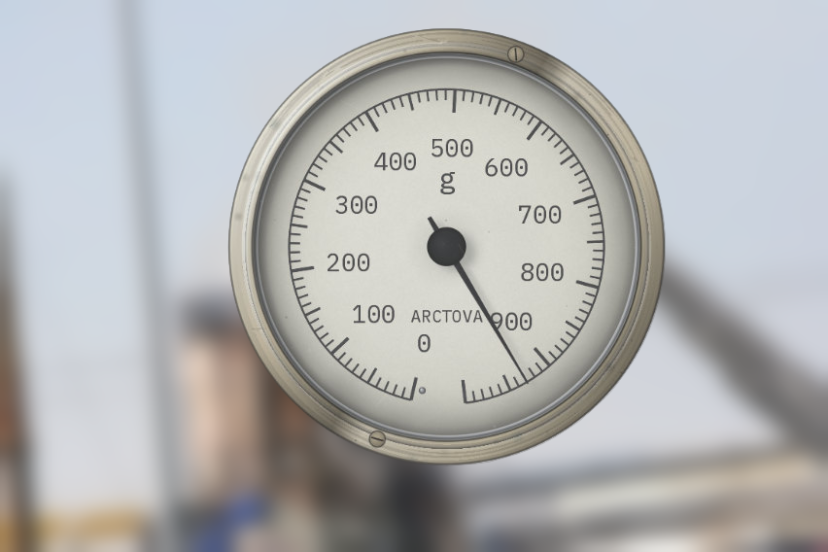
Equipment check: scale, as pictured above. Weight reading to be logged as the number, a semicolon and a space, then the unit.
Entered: 930; g
